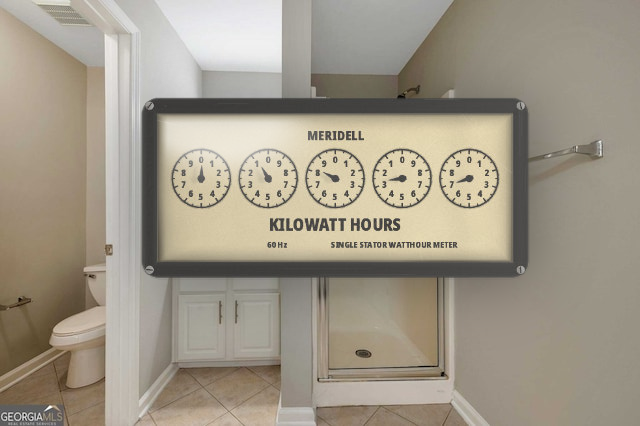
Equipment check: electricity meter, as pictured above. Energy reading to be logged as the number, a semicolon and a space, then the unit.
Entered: 827; kWh
